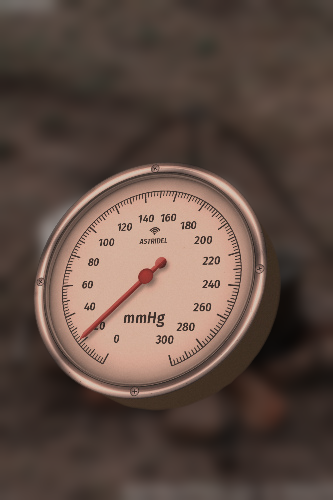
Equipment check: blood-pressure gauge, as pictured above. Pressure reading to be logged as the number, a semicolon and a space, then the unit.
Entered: 20; mmHg
